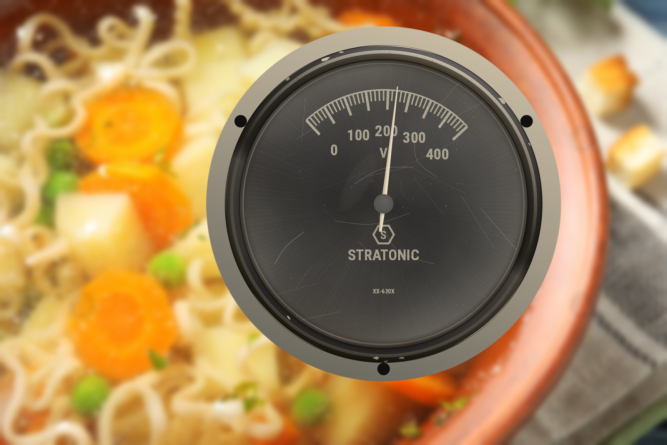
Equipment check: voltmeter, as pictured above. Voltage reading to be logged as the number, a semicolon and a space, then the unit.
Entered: 220; V
